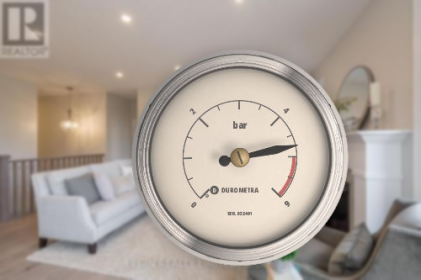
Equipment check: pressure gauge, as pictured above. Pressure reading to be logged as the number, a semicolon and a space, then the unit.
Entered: 4.75; bar
